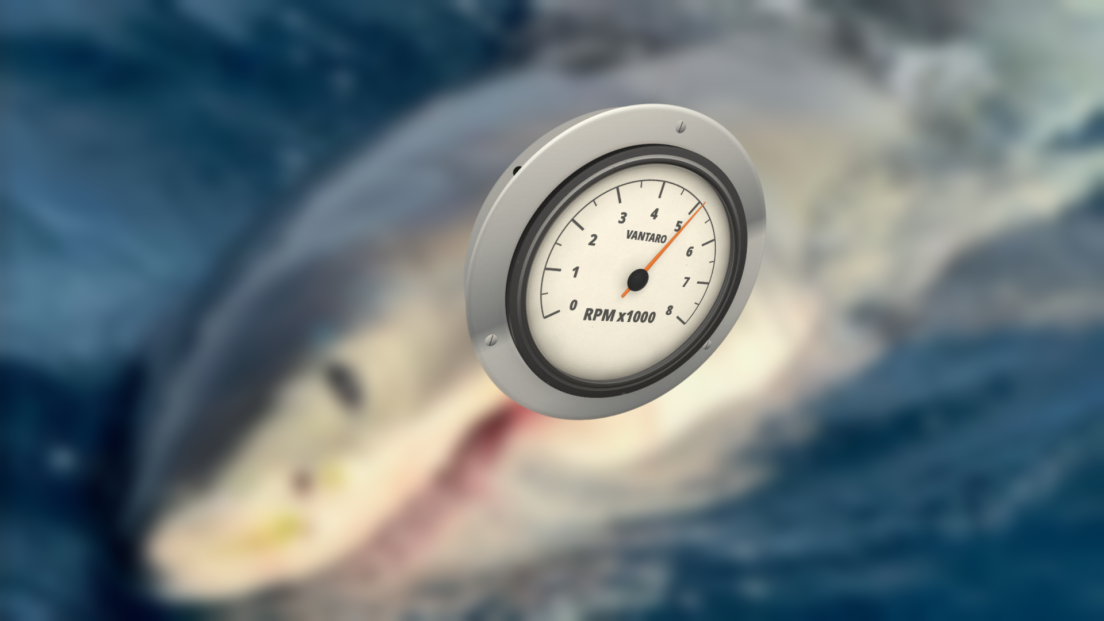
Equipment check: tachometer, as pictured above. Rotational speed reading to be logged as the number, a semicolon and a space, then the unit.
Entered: 5000; rpm
